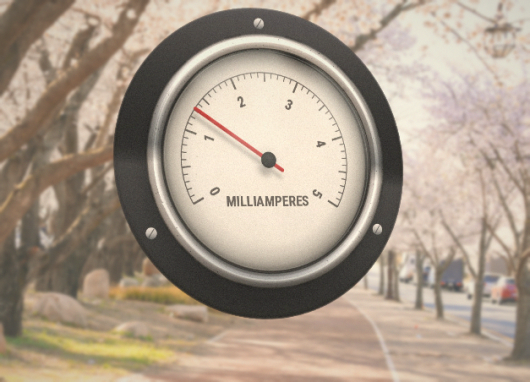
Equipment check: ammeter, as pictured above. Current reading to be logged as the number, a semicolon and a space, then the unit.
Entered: 1.3; mA
